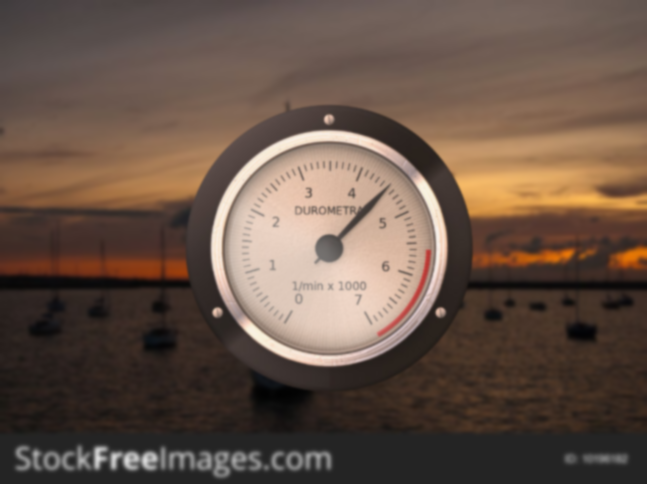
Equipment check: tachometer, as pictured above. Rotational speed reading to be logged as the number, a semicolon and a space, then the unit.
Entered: 4500; rpm
